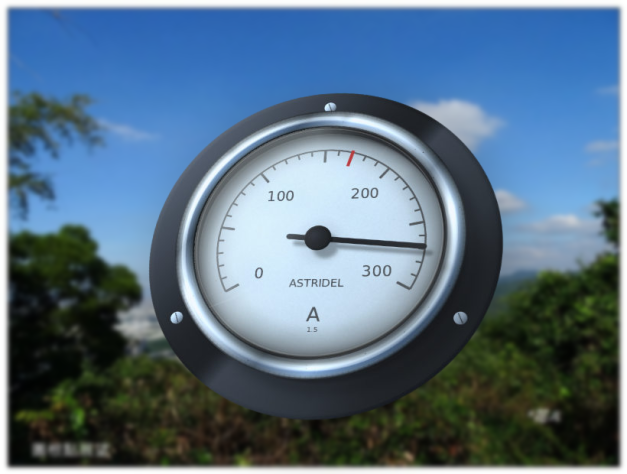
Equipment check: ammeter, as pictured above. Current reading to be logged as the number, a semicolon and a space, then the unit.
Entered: 270; A
